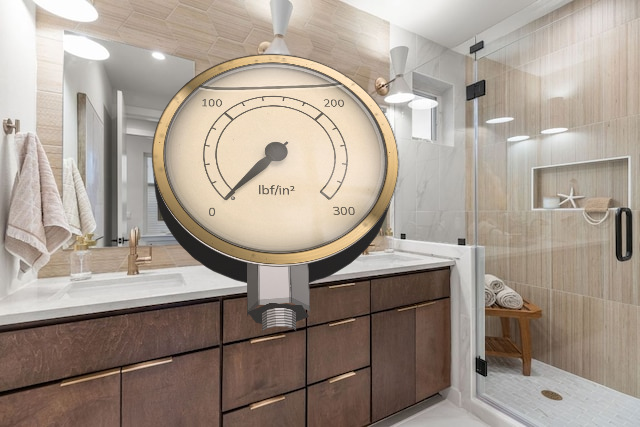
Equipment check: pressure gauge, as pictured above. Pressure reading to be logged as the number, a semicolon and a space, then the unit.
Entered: 0; psi
